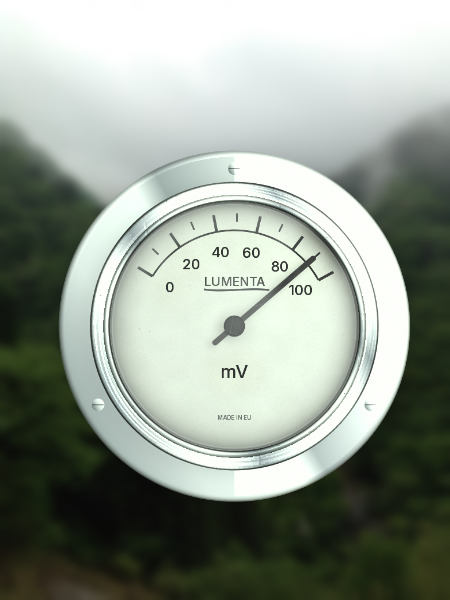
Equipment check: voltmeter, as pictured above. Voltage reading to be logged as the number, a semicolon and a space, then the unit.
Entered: 90; mV
